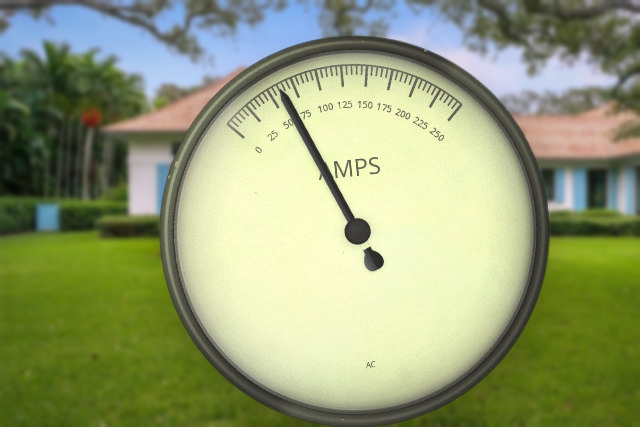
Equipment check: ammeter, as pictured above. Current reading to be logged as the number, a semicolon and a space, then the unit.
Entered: 60; A
